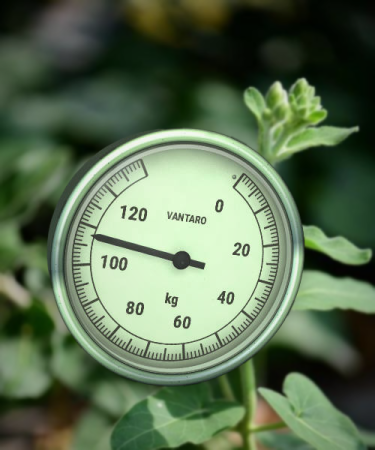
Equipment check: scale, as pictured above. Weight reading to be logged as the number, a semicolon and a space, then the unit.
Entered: 108; kg
